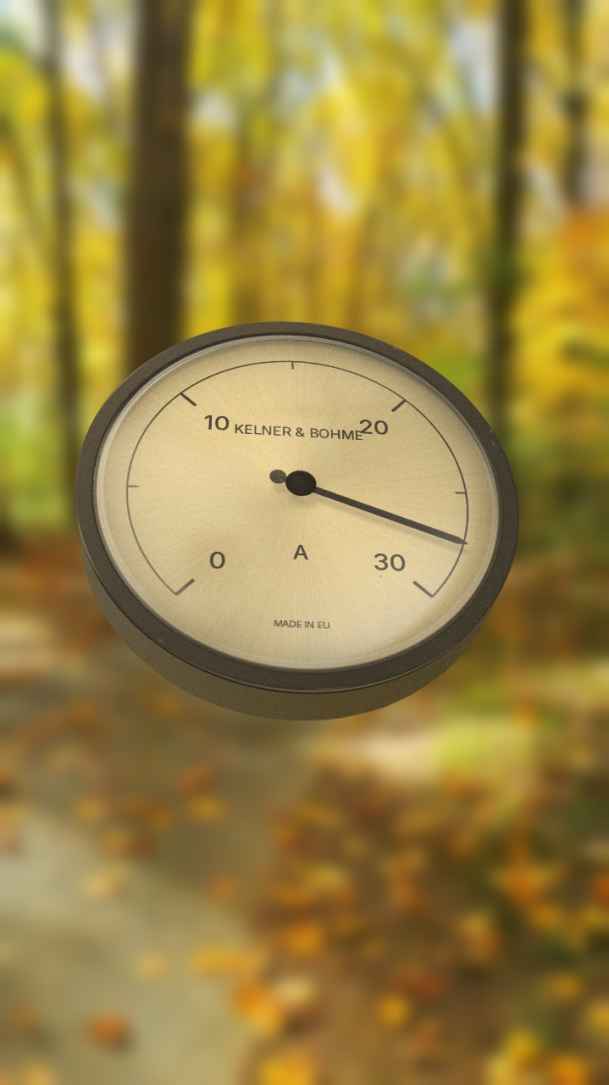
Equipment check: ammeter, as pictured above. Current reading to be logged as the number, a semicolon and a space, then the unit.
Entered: 27.5; A
